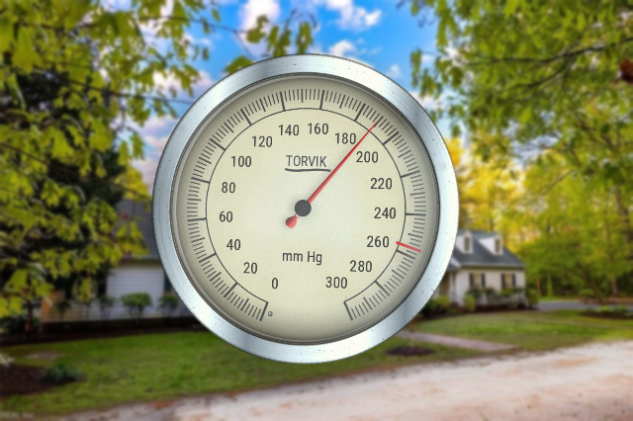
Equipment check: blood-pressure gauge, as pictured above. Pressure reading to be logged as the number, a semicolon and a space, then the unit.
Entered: 190; mmHg
